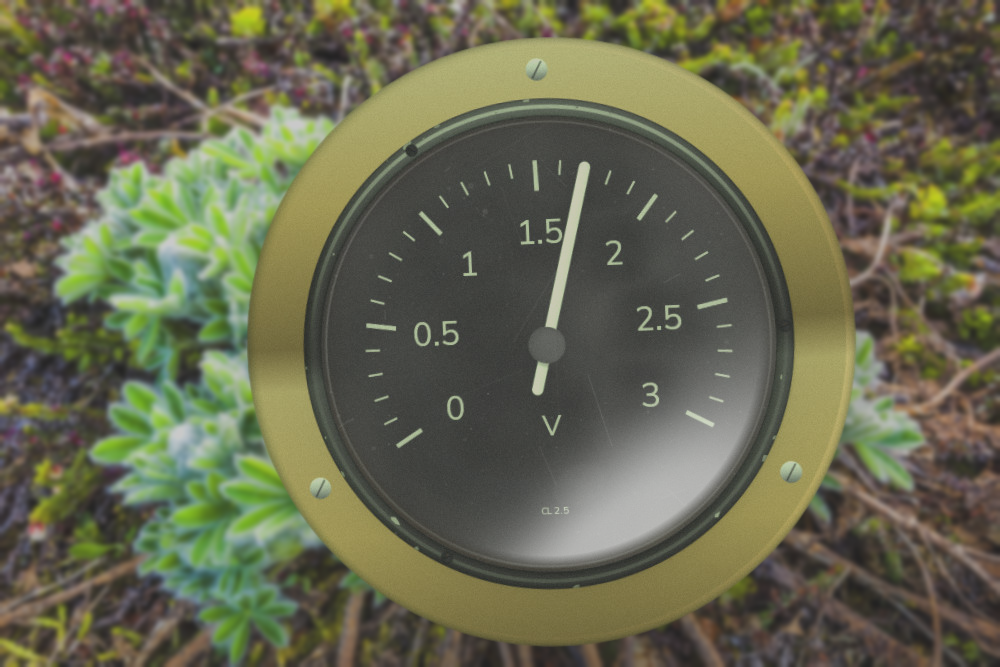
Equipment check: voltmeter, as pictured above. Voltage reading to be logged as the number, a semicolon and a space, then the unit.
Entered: 1.7; V
